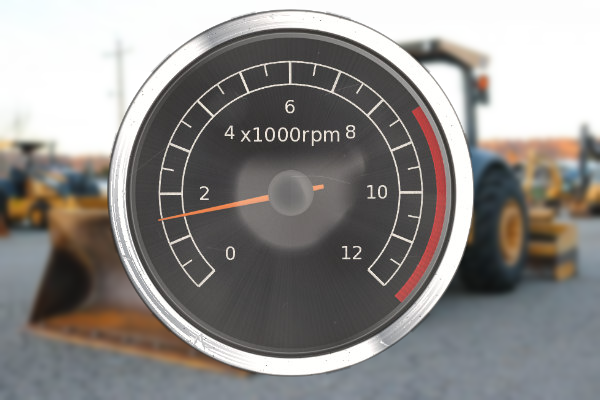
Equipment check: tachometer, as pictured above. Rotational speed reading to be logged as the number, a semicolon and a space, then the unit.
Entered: 1500; rpm
